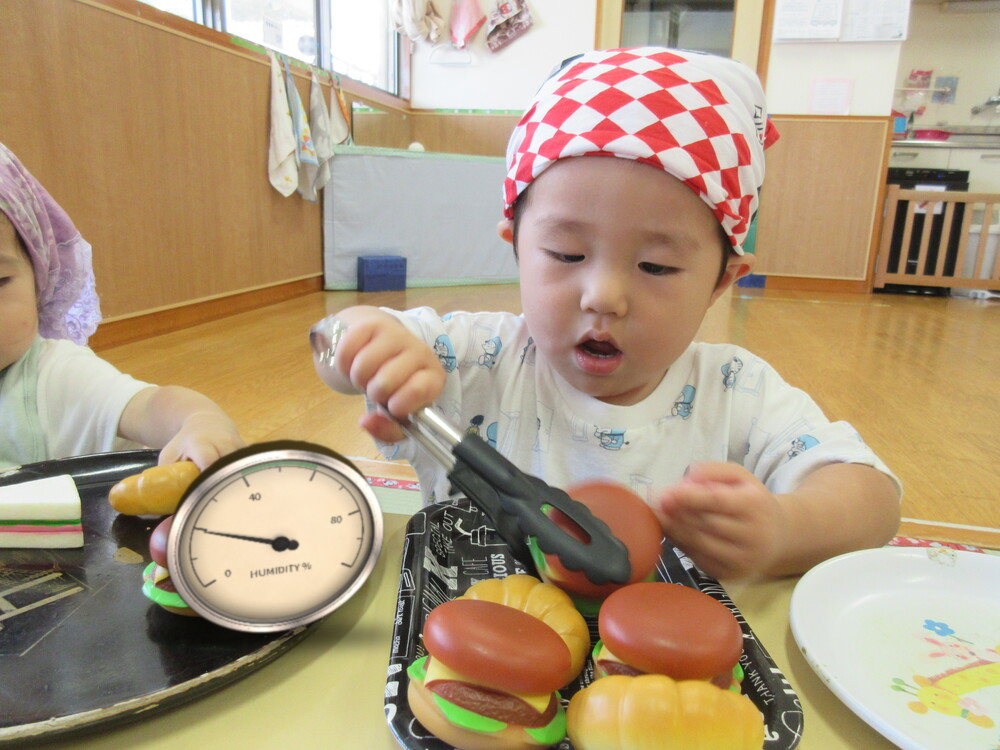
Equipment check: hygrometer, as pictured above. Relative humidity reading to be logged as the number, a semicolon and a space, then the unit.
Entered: 20; %
